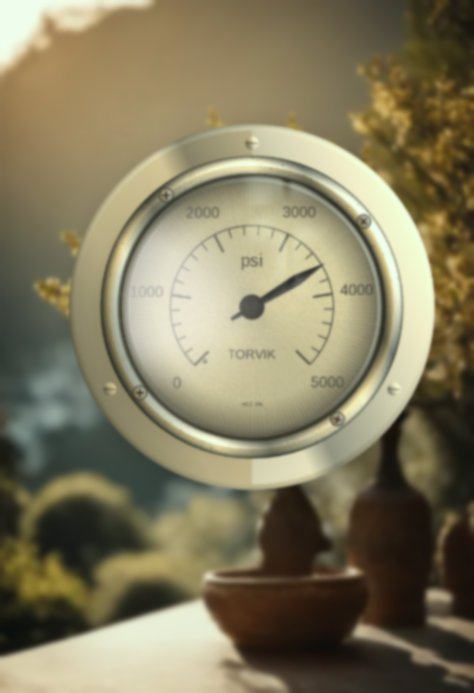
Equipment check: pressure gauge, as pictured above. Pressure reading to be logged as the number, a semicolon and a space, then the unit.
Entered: 3600; psi
